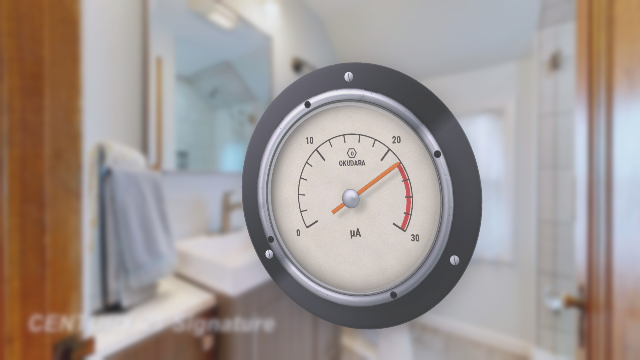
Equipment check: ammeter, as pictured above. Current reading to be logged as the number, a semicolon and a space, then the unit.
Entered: 22; µA
